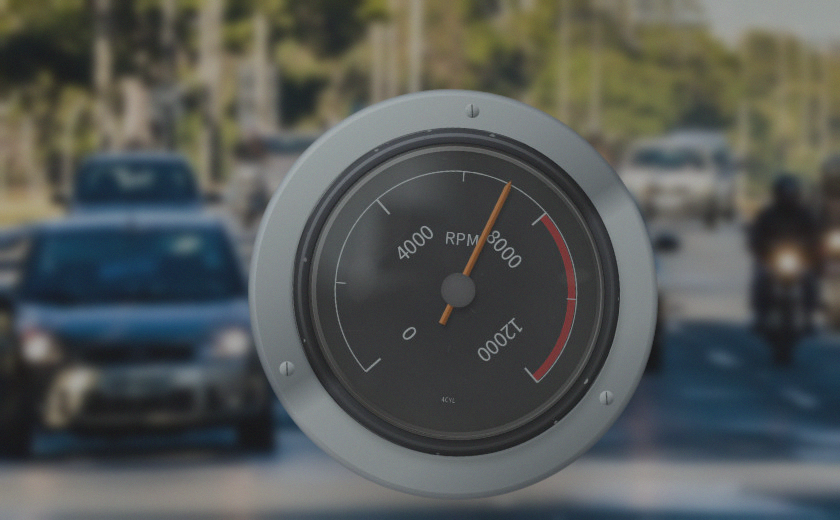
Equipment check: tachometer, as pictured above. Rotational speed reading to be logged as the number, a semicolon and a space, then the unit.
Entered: 7000; rpm
